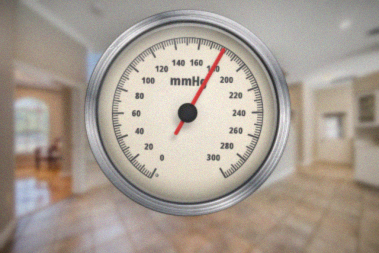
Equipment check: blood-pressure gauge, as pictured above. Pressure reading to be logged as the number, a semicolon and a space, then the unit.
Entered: 180; mmHg
